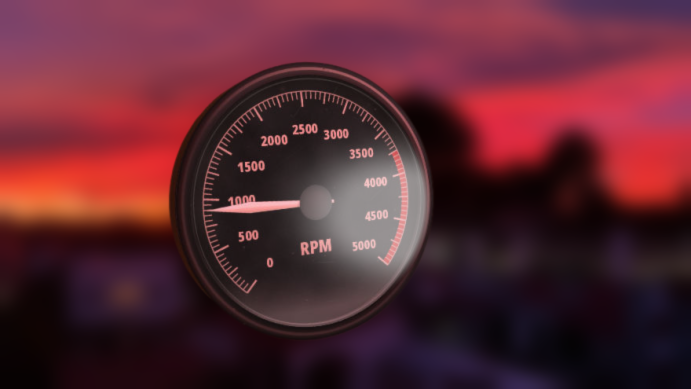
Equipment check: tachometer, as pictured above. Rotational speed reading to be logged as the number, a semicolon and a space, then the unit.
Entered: 900; rpm
